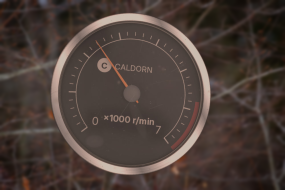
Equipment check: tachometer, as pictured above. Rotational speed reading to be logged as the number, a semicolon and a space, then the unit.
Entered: 2400; rpm
